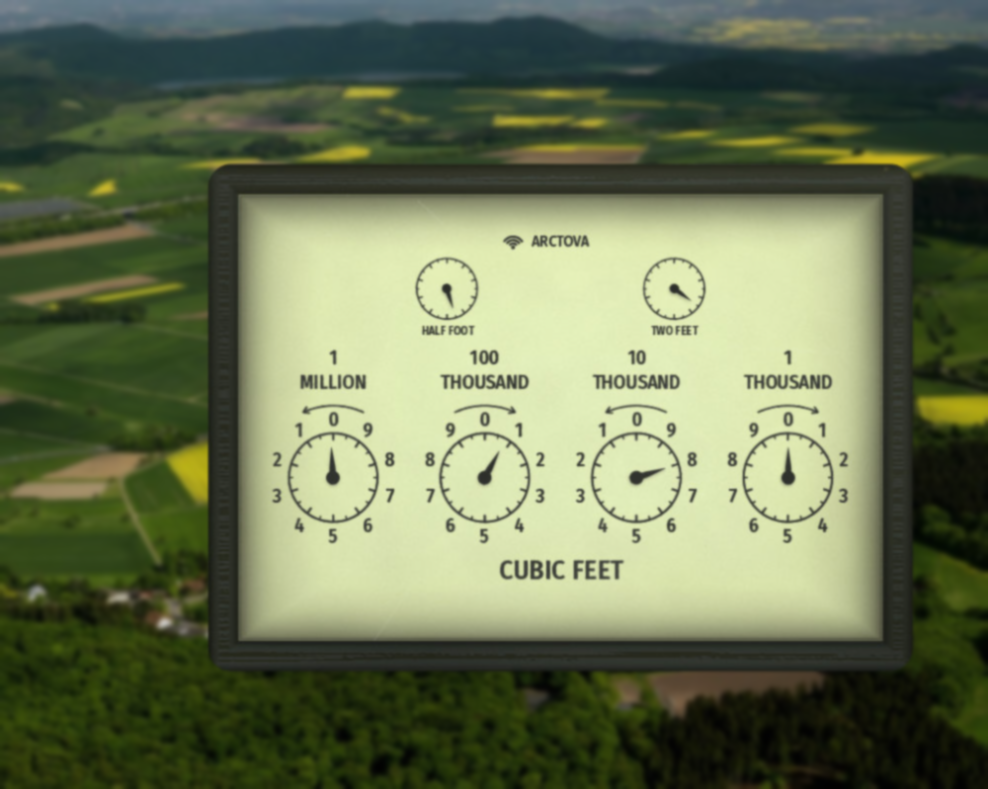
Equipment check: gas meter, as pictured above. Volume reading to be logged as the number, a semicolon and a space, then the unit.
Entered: 8000; ft³
